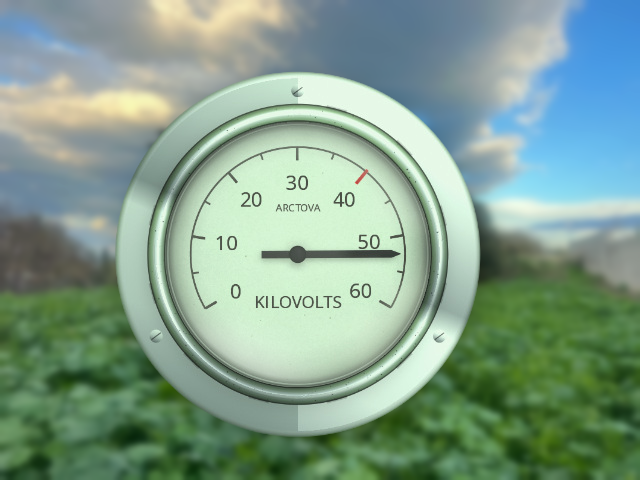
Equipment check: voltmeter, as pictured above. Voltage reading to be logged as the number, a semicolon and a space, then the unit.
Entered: 52.5; kV
